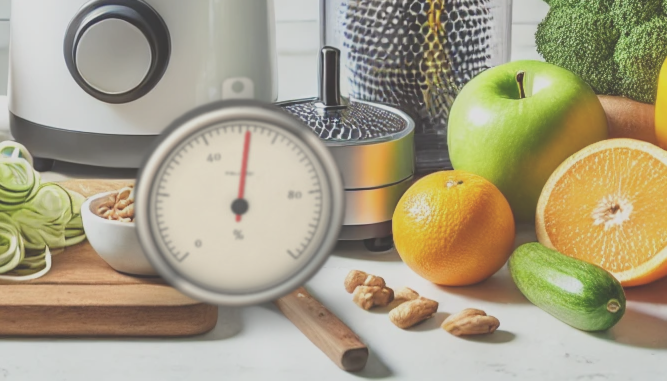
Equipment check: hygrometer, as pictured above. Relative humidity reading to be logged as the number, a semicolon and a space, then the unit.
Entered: 52; %
